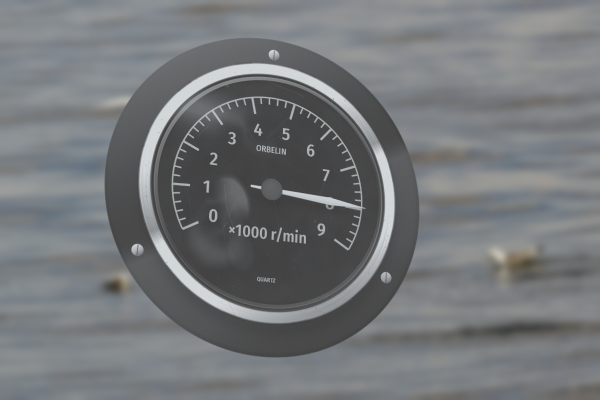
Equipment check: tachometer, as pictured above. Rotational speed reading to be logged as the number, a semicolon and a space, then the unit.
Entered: 8000; rpm
